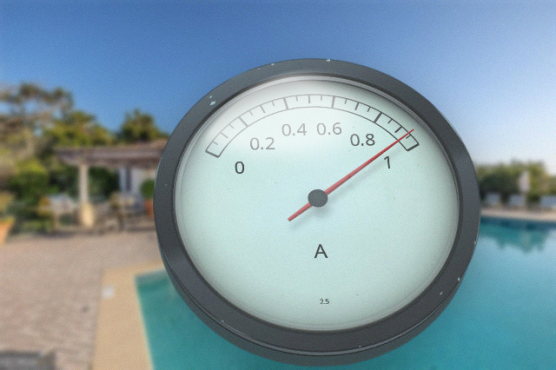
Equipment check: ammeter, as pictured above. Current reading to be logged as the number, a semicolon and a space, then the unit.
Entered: 0.95; A
